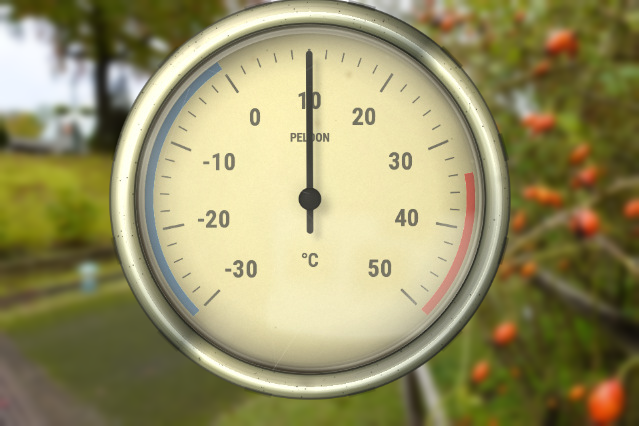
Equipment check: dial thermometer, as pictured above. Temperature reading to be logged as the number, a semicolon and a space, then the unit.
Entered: 10; °C
